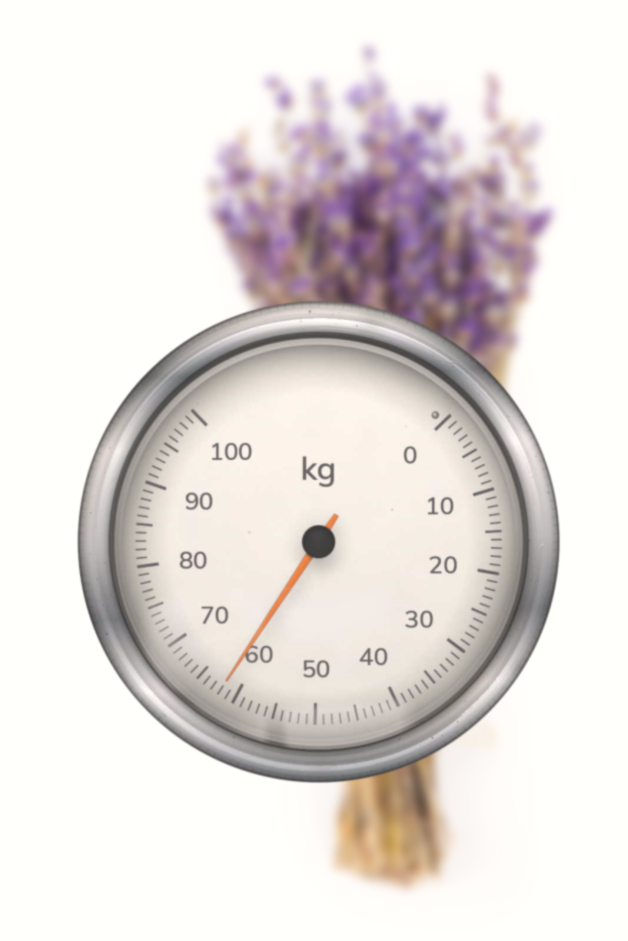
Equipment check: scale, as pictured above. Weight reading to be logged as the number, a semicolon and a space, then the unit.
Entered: 62; kg
